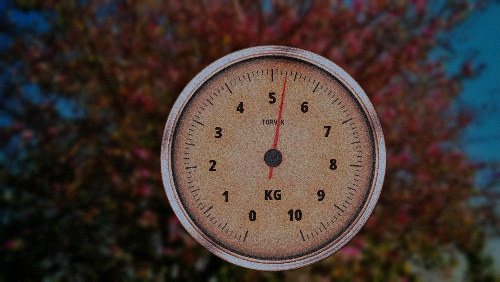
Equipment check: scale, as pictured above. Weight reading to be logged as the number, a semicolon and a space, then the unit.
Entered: 5.3; kg
